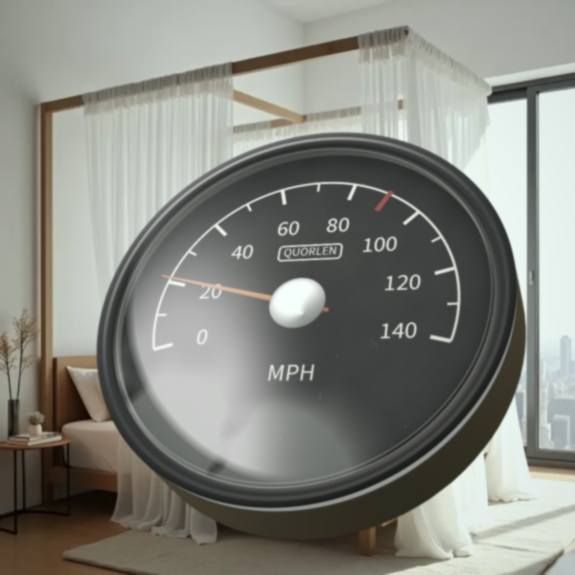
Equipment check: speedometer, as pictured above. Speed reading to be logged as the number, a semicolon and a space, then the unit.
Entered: 20; mph
